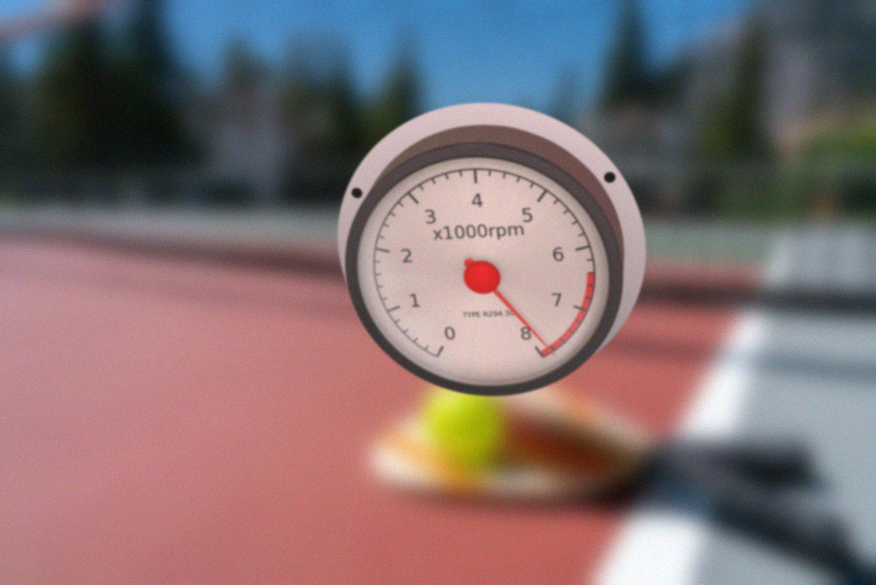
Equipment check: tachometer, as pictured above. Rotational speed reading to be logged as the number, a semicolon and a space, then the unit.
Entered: 7800; rpm
